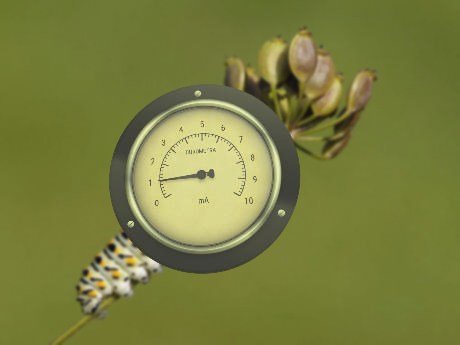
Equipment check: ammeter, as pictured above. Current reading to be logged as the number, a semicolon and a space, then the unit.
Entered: 1; mA
